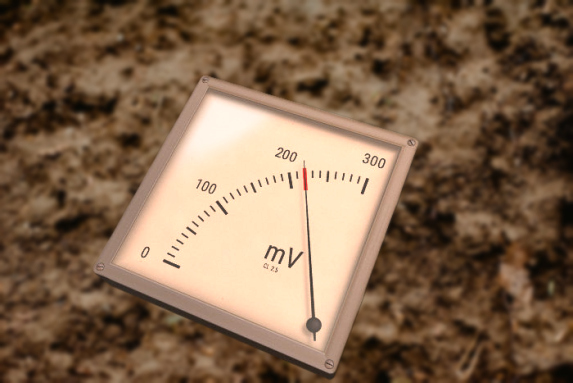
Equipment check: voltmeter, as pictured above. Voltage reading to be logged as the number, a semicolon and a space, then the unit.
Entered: 220; mV
